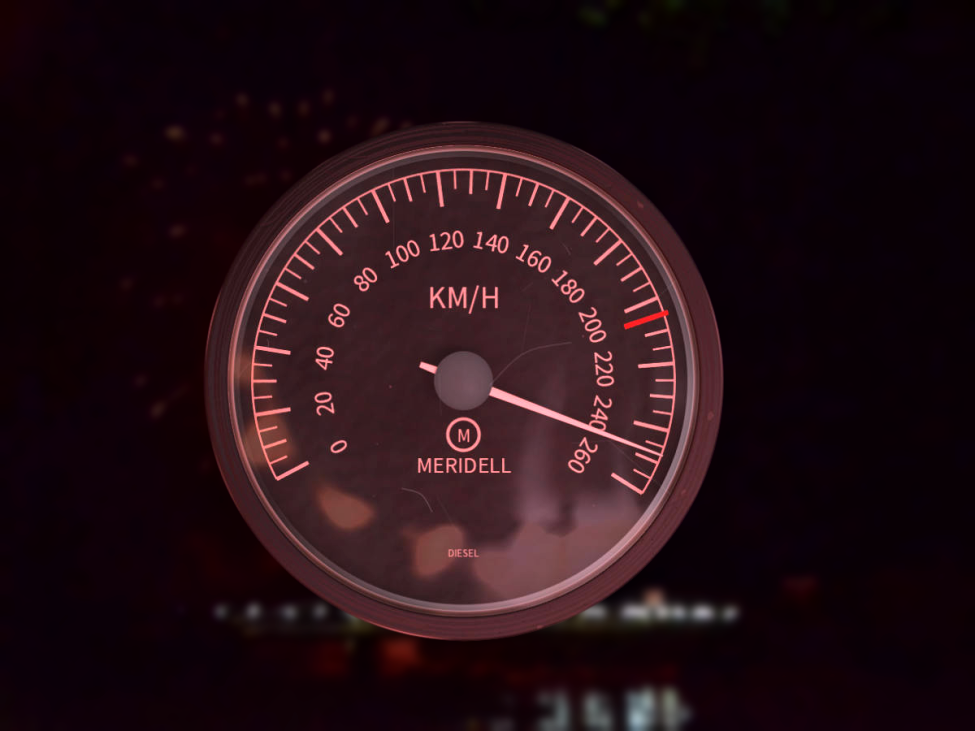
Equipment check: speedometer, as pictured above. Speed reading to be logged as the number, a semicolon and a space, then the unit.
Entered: 247.5; km/h
